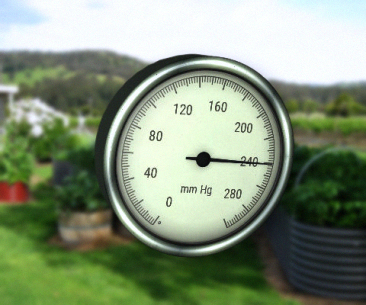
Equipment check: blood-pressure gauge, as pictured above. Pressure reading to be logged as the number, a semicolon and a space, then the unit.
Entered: 240; mmHg
